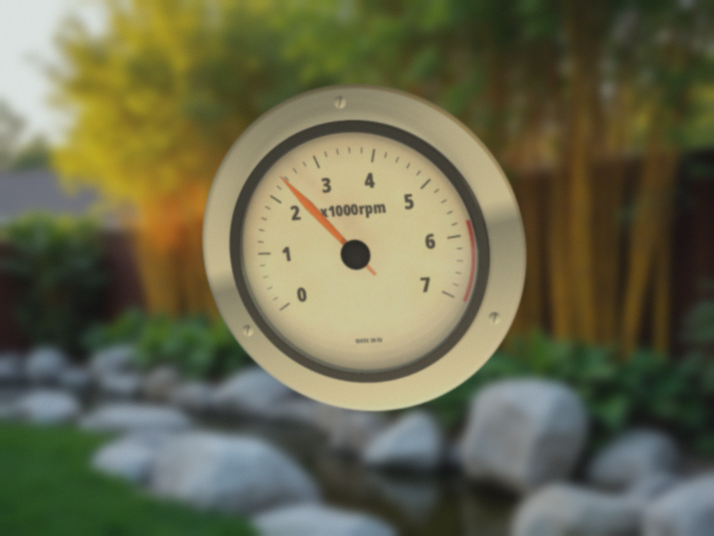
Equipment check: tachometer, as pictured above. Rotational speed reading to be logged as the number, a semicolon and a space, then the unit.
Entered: 2400; rpm
